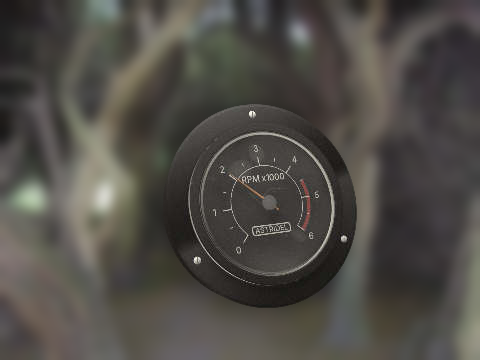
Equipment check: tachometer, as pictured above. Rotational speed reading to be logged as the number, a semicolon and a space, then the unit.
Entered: 2000; rpm
